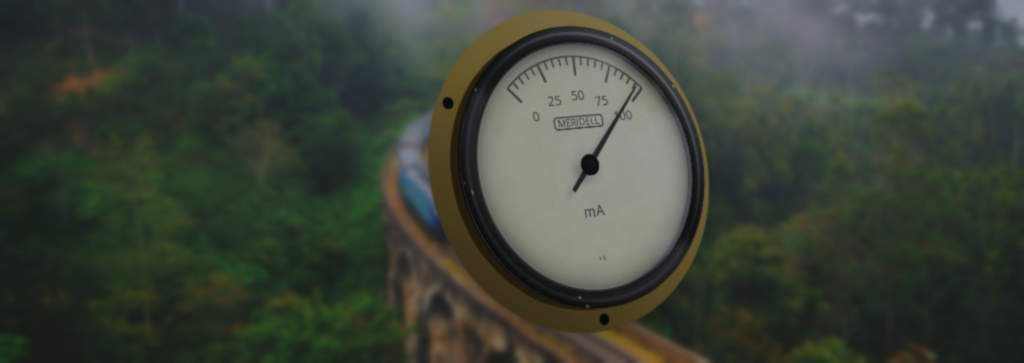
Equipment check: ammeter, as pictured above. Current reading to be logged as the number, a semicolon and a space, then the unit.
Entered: 95; mA
